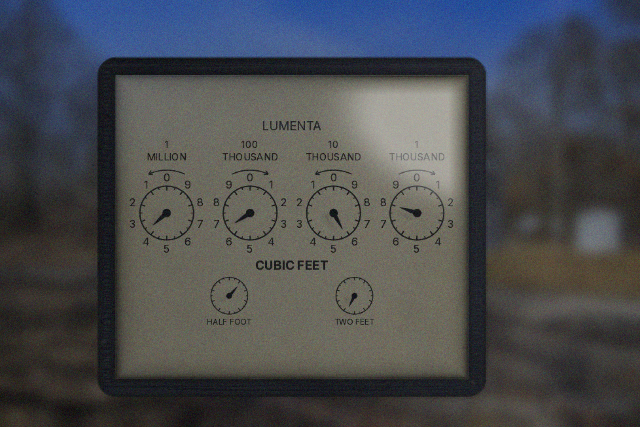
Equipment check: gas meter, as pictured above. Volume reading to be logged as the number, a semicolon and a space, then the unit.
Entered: 365800; ft³
